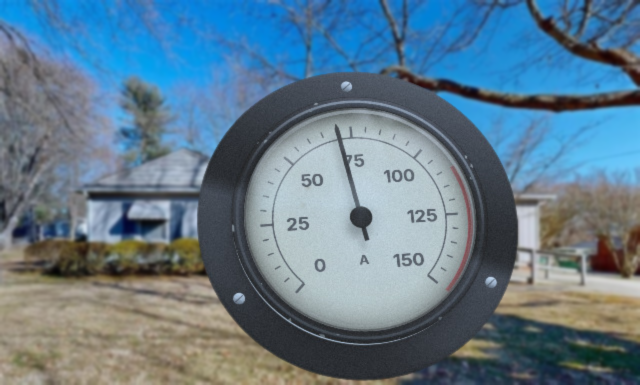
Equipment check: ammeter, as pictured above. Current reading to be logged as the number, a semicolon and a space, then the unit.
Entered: 70; A
